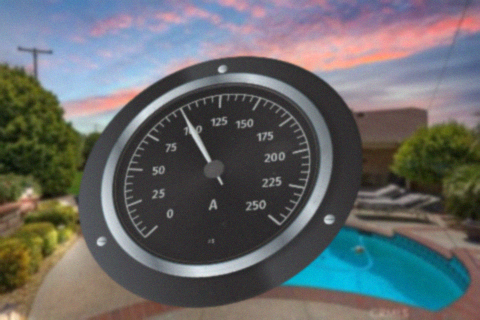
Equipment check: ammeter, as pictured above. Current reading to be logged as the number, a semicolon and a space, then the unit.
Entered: 100; A
